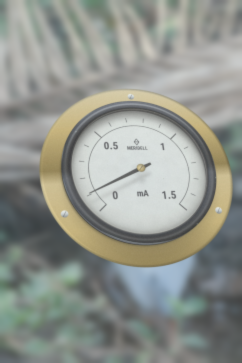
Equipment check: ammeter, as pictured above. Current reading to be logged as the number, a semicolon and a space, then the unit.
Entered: 0.1; mA
